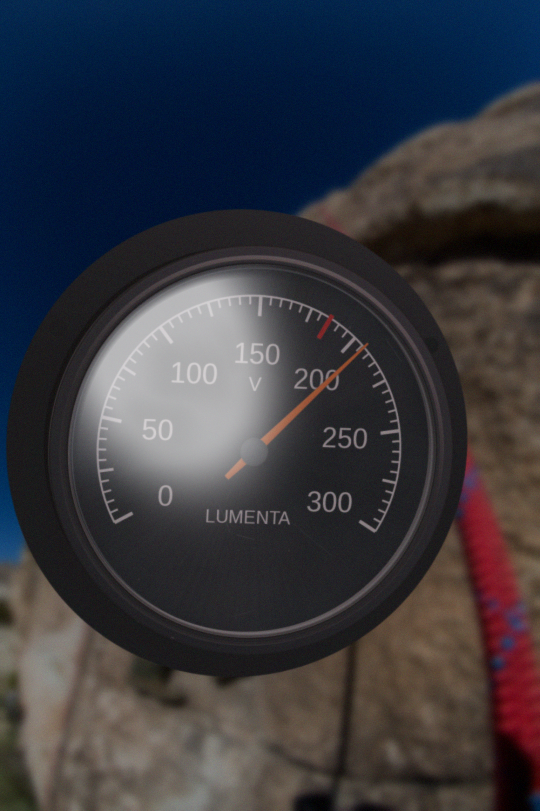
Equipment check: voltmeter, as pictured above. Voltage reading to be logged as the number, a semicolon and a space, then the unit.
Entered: 205; V
